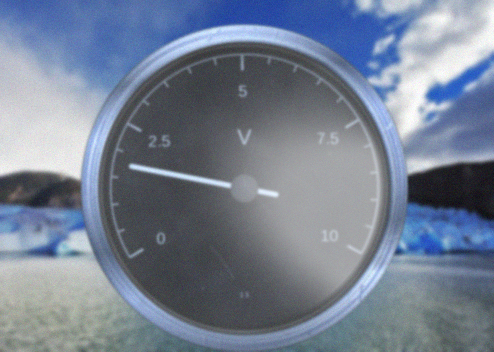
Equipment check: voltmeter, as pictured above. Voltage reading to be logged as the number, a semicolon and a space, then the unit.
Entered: 1.75; V
